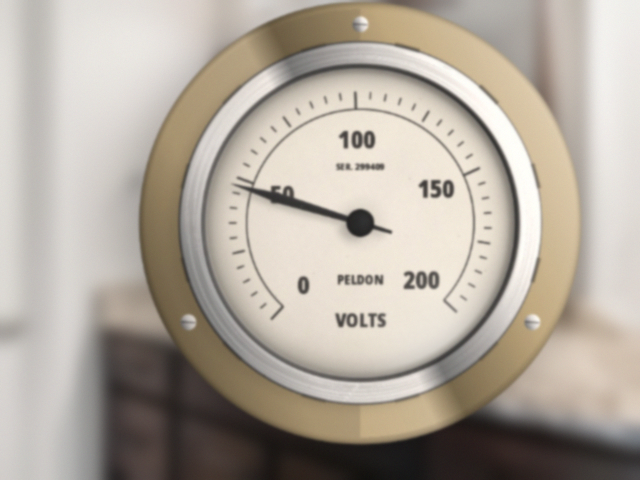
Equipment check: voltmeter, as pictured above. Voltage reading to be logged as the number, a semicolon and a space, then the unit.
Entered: 47.5; V
